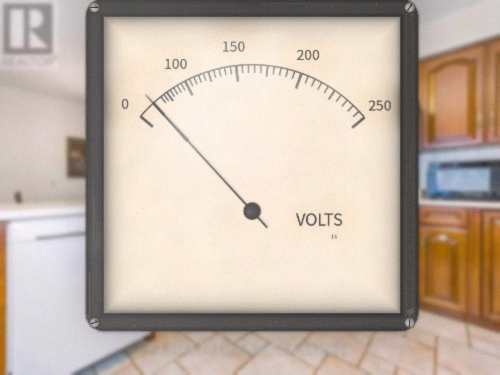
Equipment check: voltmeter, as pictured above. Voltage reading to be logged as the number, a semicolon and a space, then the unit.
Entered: 50; V
